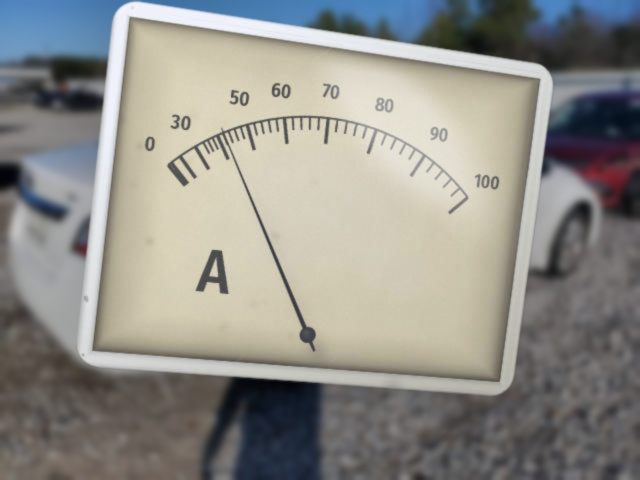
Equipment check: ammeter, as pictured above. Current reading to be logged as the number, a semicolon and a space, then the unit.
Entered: 42; A
